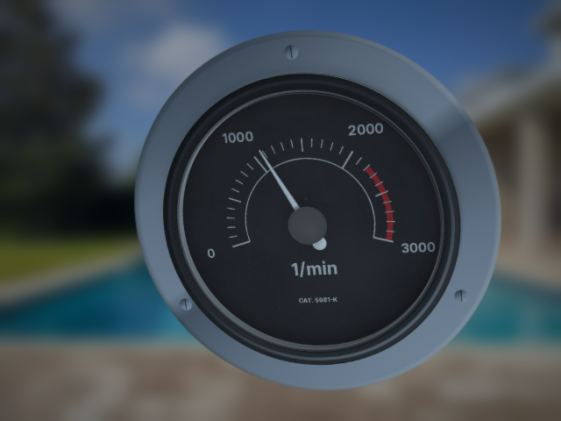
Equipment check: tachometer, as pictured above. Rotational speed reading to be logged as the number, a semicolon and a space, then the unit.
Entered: 1100; rpm
